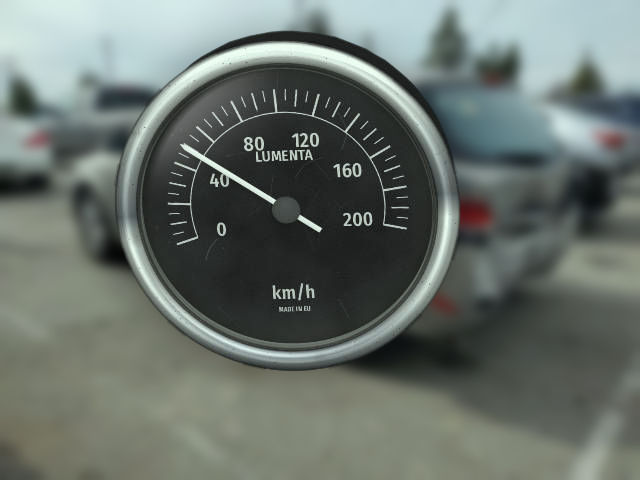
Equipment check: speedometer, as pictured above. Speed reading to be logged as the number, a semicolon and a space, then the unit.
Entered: 50; km/h
